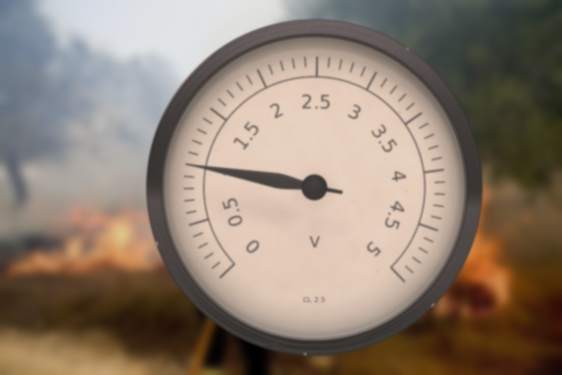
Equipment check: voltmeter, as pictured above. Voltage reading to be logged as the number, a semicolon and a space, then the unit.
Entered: 1; V
